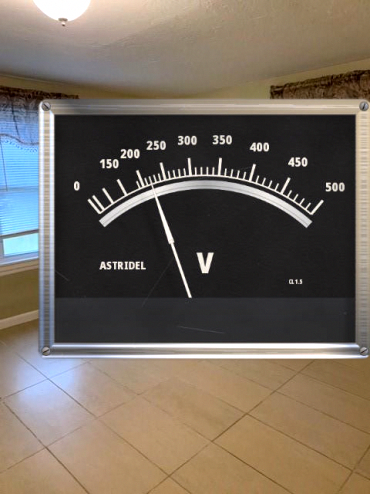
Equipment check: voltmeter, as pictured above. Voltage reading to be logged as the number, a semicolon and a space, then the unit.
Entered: 220; V
